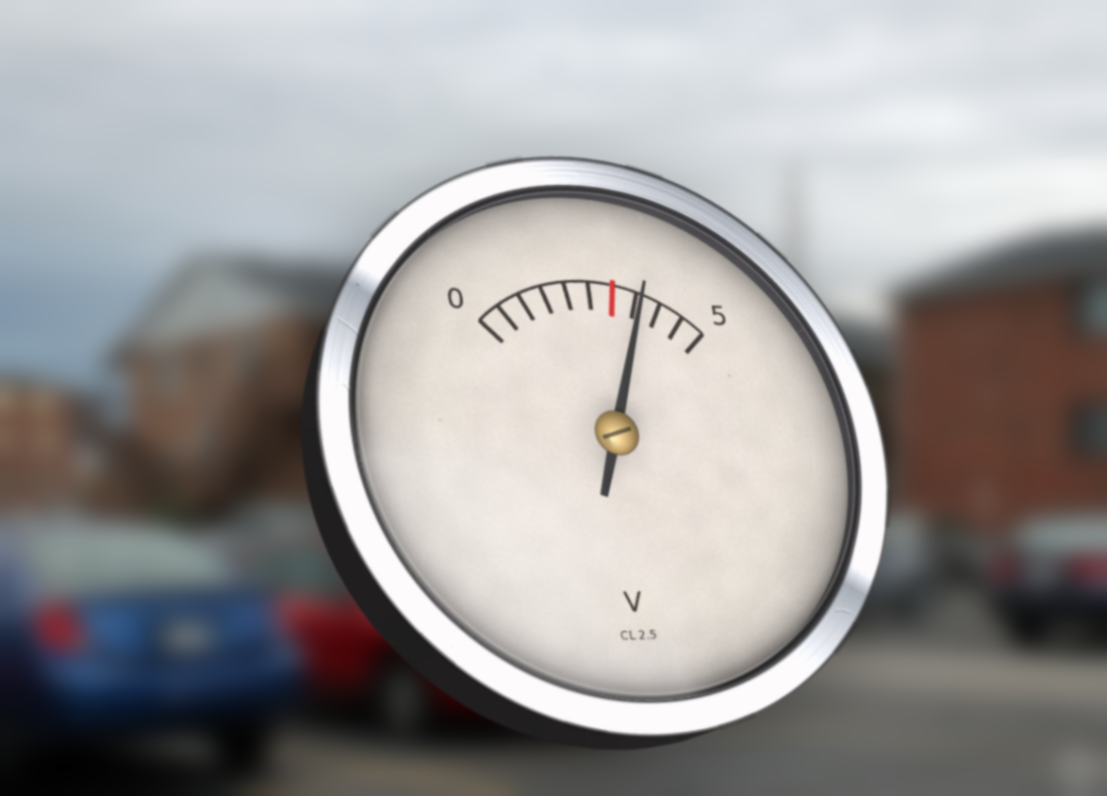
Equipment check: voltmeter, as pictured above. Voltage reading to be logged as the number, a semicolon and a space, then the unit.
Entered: 3.5; V
